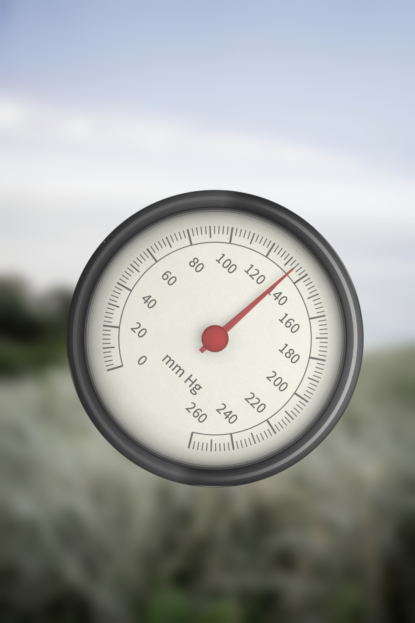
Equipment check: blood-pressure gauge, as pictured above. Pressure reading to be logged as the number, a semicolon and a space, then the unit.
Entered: 134; mmHg
